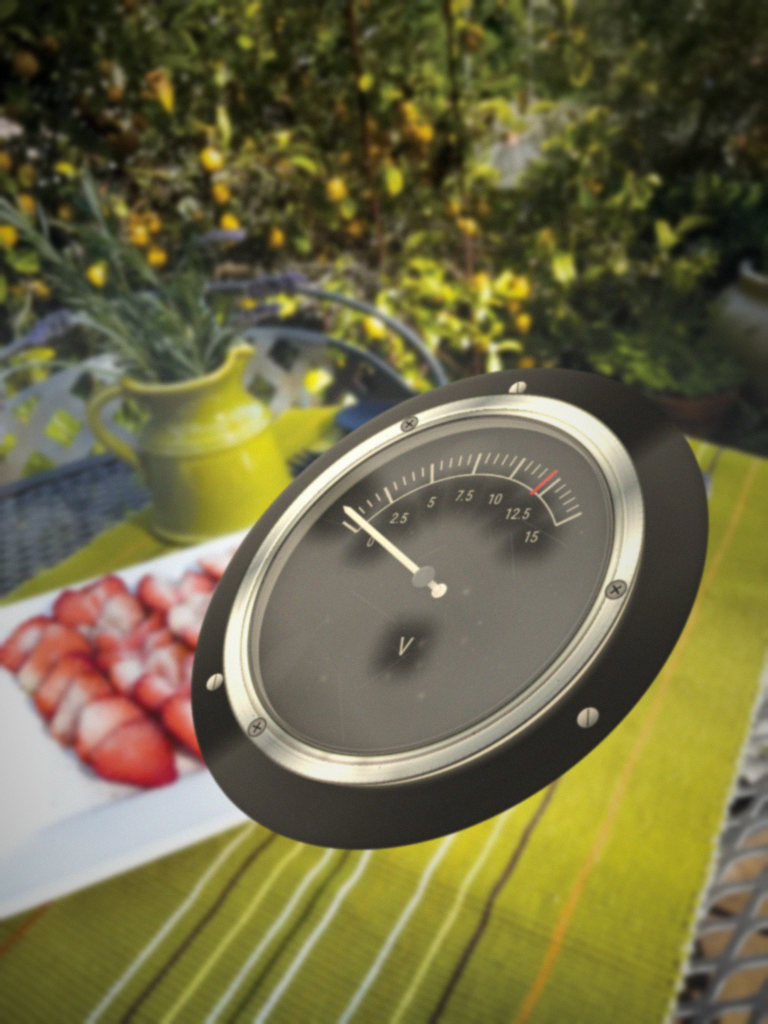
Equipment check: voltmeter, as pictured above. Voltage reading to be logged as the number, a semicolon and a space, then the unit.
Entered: 0.5; V
